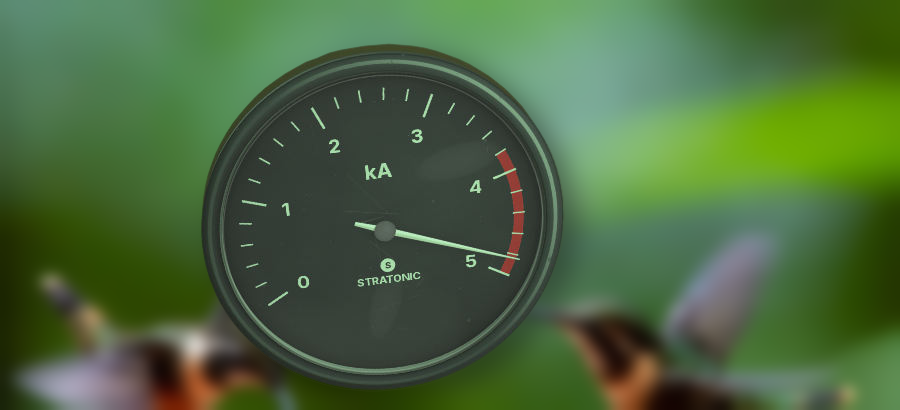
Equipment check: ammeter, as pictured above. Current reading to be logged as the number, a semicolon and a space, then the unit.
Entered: 4.8; kA
